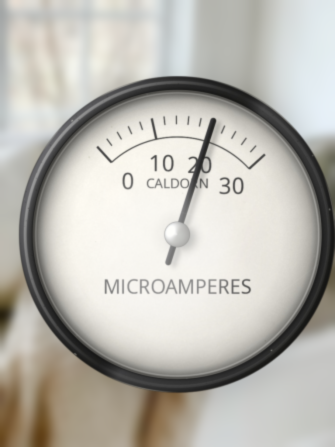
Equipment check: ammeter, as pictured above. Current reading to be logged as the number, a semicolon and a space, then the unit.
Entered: 20; µA
